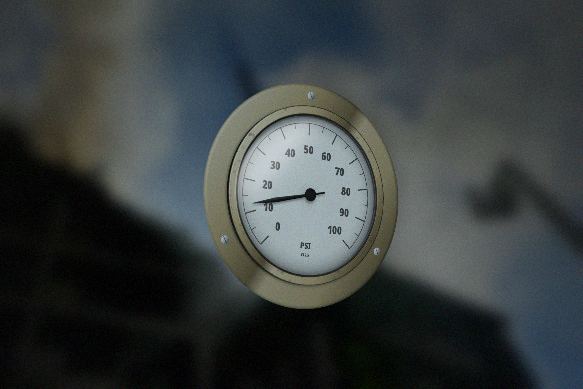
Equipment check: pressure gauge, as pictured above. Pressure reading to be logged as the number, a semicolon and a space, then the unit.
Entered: 12.5; psi
